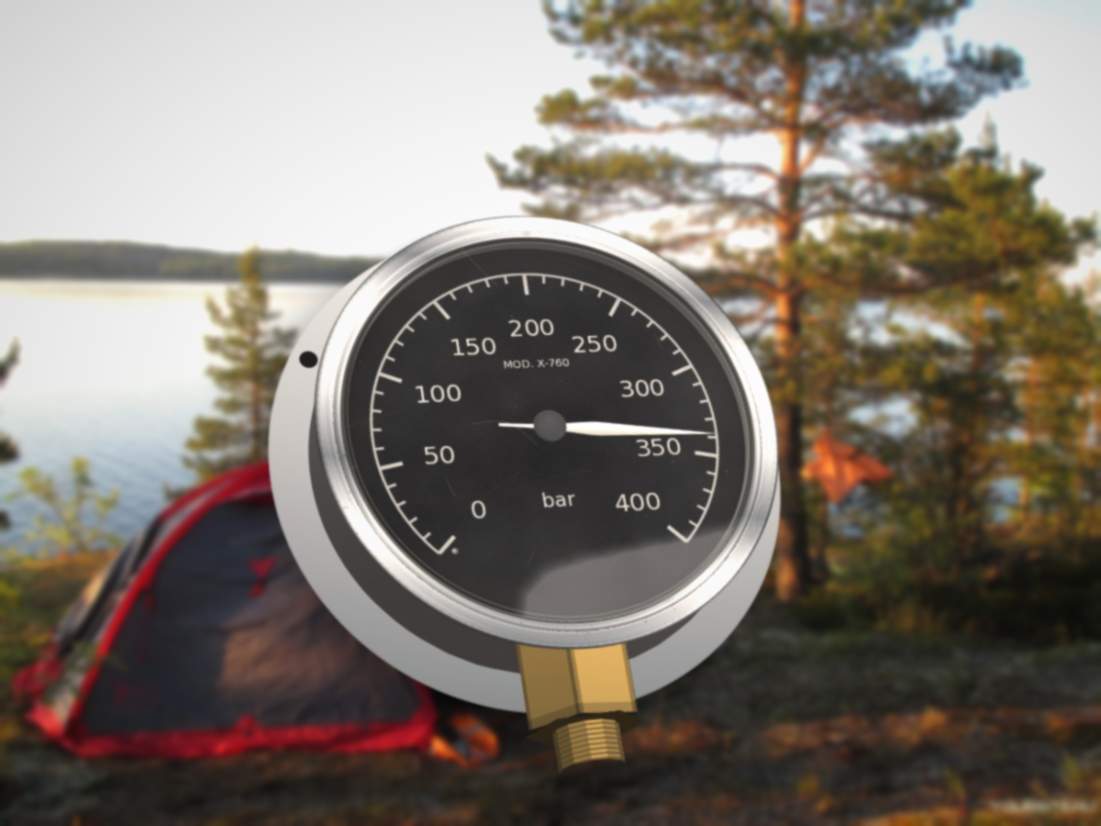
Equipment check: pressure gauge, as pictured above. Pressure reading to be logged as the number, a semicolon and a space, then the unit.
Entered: 340; bar
